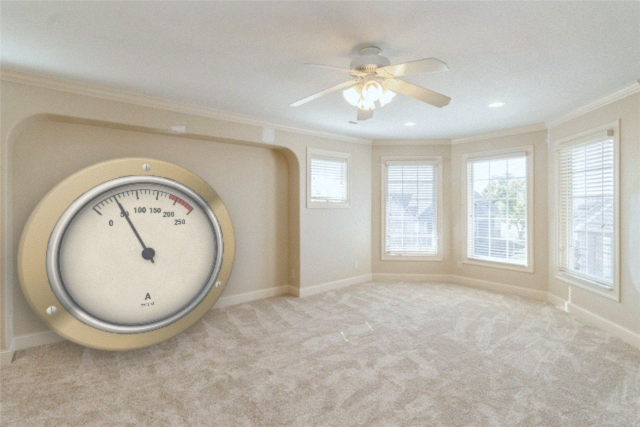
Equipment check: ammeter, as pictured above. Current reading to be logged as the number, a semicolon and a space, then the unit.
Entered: 50; A
